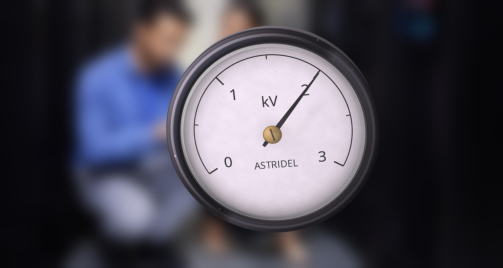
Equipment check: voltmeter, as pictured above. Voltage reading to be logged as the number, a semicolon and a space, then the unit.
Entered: 2; kV
